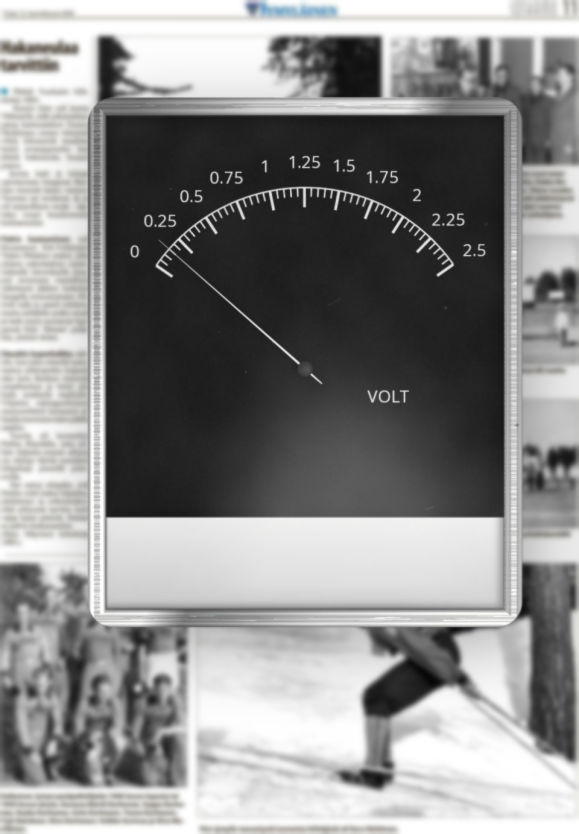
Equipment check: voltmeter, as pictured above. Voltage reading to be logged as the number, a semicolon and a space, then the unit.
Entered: 0.15; V
